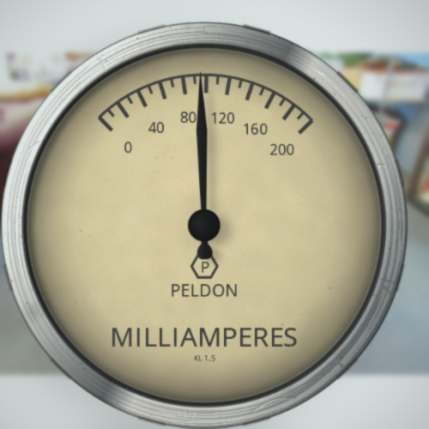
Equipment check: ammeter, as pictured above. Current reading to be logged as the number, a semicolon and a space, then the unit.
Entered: 95; mA
